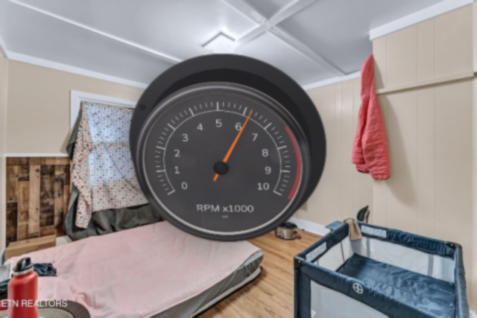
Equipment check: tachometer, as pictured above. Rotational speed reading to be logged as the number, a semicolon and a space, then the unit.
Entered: 6200; rpm
